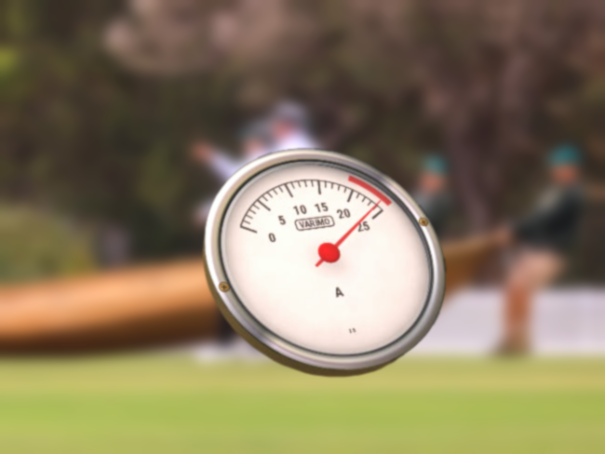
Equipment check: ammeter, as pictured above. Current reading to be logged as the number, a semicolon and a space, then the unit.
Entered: 24; A
